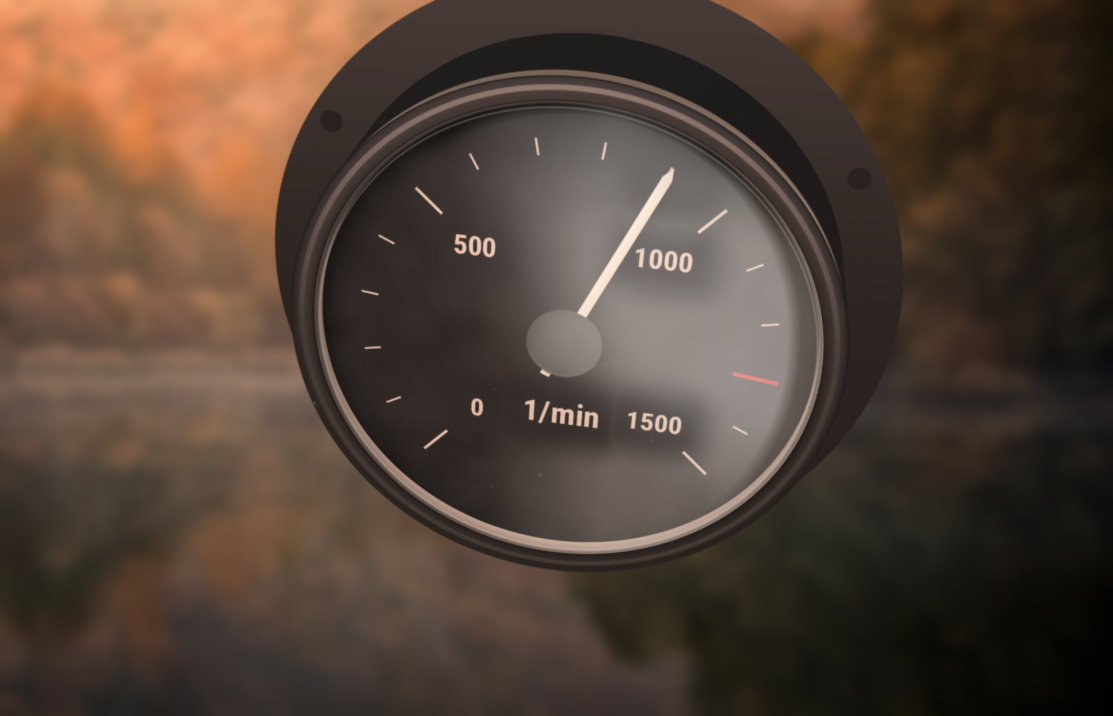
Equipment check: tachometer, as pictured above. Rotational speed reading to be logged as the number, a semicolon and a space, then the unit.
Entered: 900; rpm
